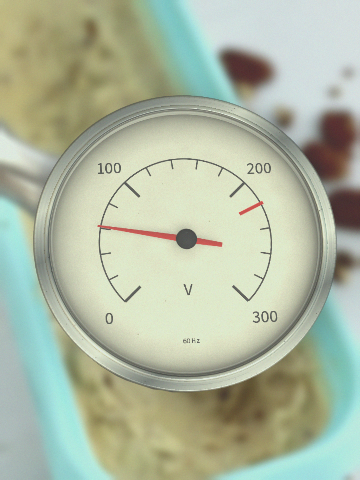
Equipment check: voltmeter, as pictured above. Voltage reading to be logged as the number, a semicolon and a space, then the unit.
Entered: 60; V
